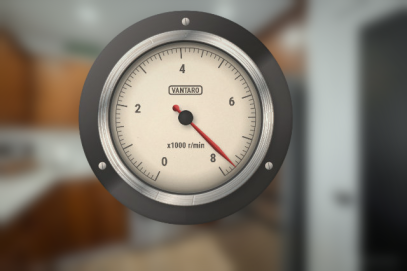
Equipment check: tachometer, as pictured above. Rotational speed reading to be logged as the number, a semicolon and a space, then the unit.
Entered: 7700; rpm
